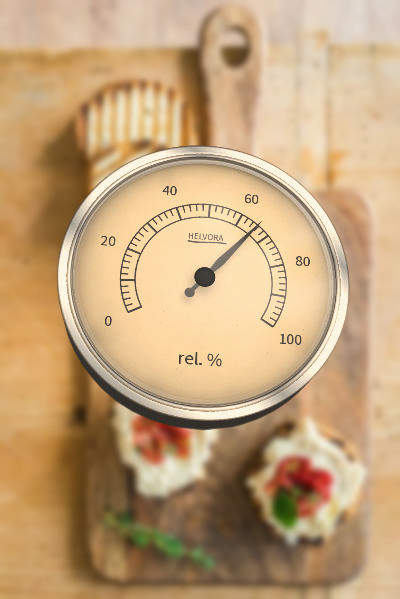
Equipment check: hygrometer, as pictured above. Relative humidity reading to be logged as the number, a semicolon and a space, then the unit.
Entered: 66; %
